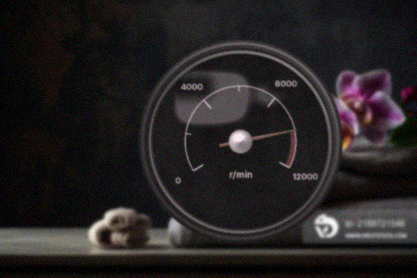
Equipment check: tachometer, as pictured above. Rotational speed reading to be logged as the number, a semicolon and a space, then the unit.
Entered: 10000; rpm
